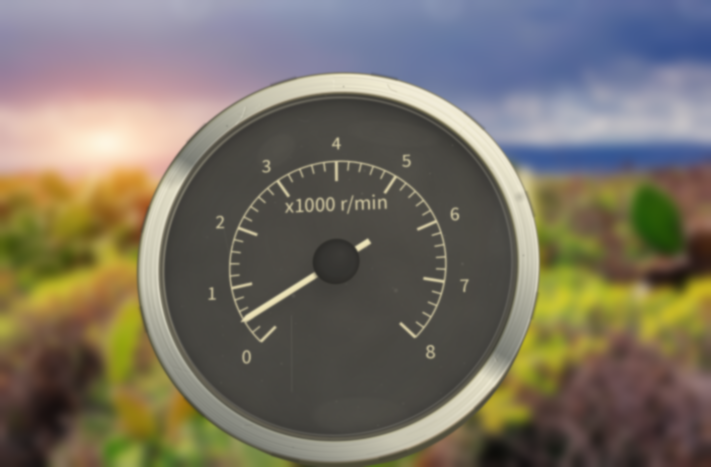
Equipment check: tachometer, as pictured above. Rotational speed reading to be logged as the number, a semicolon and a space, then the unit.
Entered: 400; rpm
